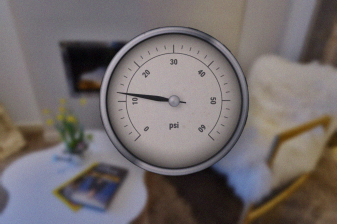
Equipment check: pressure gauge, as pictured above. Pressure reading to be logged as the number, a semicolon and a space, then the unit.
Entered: 12; psi
